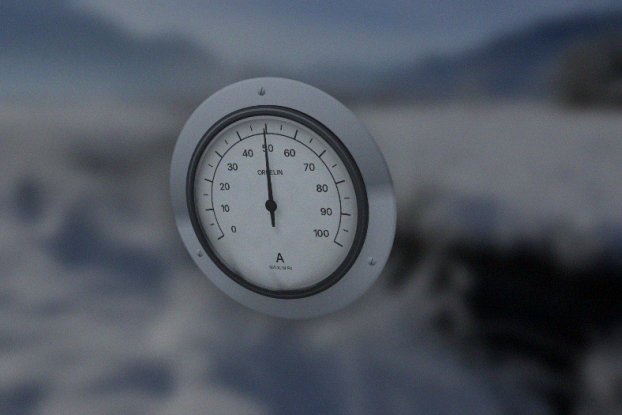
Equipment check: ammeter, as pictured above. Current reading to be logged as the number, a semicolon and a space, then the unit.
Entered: 50; A
